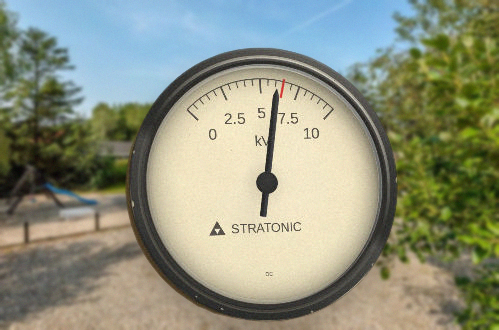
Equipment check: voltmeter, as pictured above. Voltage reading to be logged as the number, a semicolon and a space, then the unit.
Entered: 6; kV
